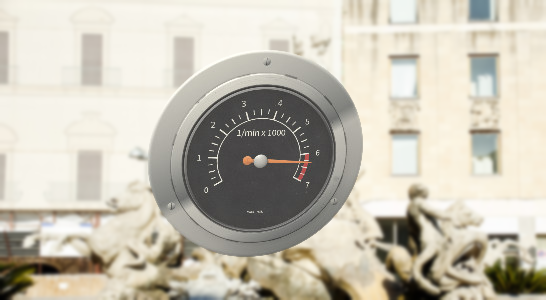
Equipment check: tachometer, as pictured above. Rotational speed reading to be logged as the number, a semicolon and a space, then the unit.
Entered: 6250; rpm
